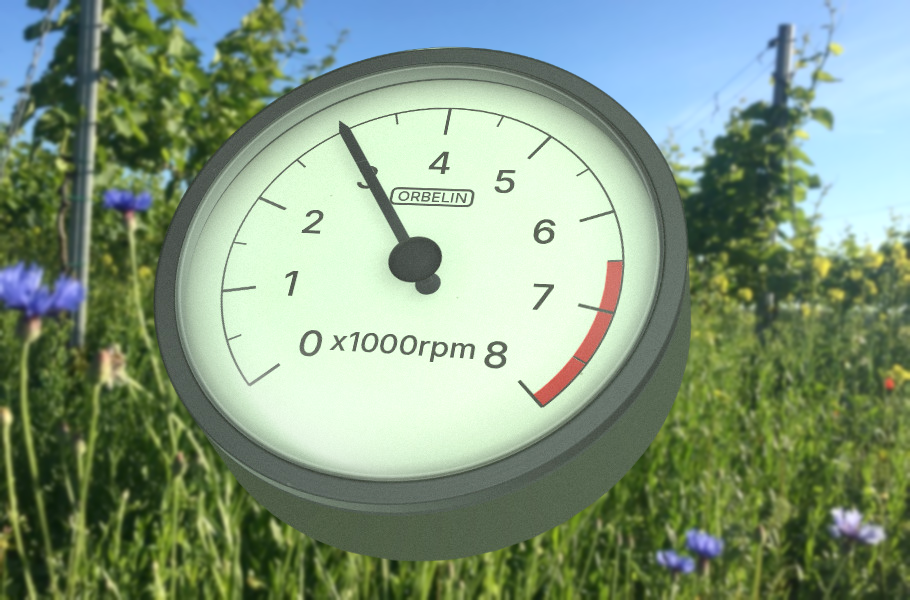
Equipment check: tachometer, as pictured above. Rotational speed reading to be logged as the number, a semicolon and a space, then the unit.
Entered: 3000; rpm
